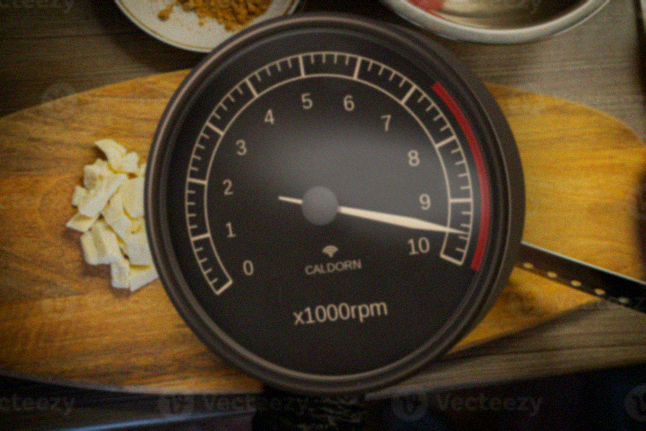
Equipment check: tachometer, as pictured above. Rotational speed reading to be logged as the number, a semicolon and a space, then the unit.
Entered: 9500; rpm
